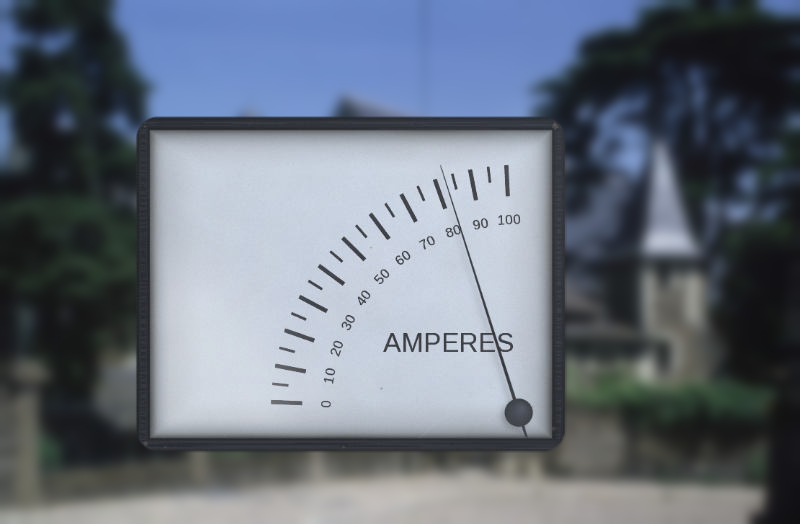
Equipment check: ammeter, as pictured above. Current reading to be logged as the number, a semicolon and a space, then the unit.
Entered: 82.5; A
